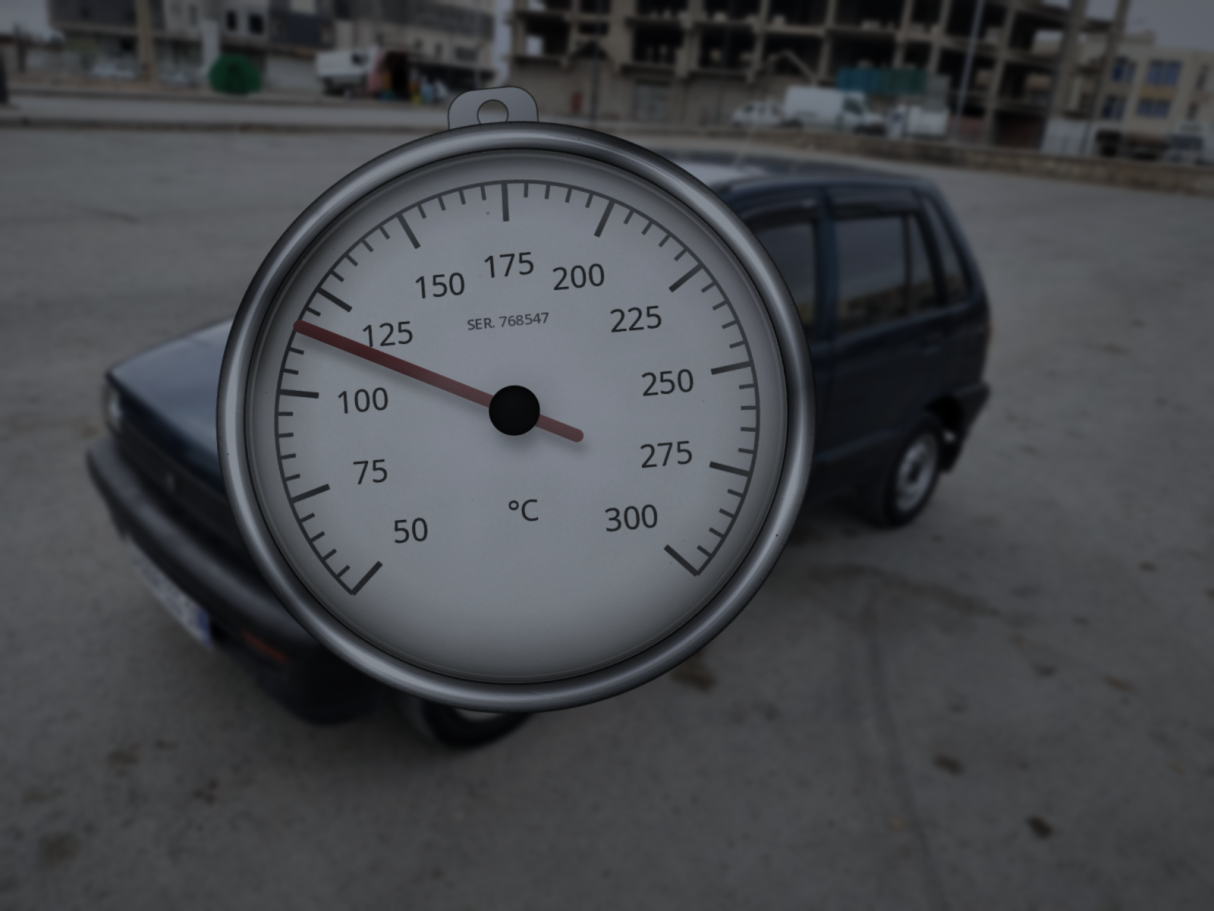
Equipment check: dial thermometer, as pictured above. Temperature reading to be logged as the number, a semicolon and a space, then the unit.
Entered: 115; °C
